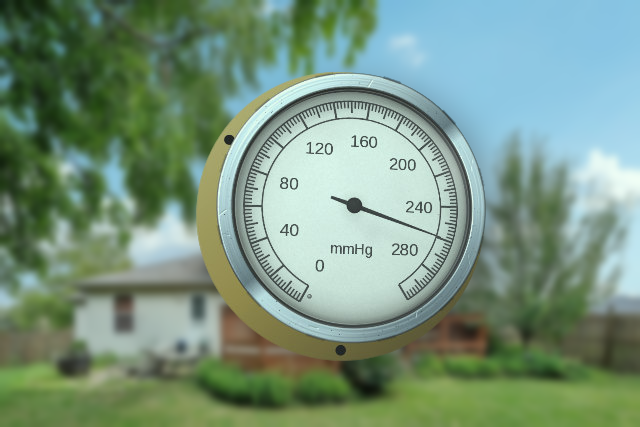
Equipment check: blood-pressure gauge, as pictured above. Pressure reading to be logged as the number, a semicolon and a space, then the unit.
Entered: 260; mmHg
